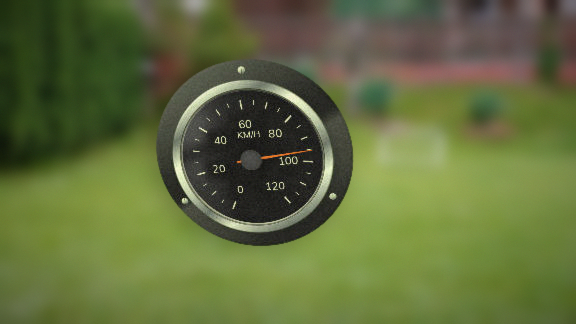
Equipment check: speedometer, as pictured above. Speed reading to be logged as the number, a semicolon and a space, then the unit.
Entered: 95; km/h
